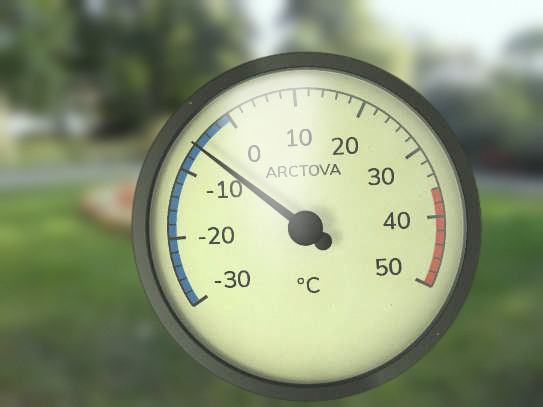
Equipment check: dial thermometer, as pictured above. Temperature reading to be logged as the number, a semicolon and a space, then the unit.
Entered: -6; °C
